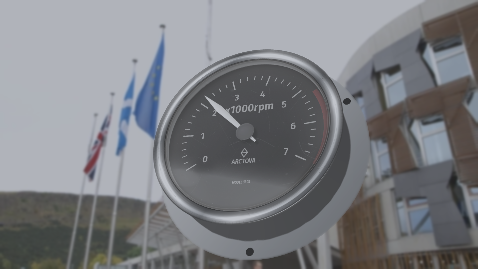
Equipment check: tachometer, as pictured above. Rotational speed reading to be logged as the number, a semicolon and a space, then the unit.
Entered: 2200; rpm
